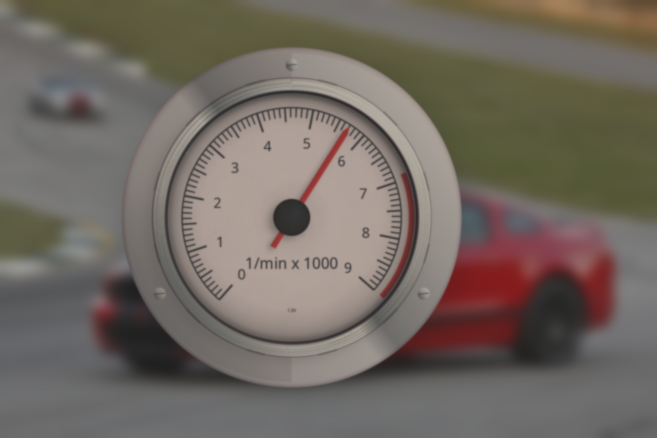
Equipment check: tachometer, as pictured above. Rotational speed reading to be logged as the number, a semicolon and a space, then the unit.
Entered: 5700; rpm
